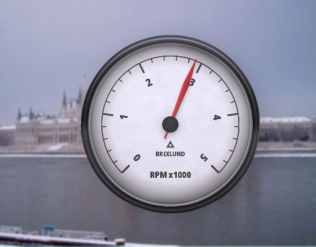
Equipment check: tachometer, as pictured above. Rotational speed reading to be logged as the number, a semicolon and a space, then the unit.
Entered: 2900; rpm
